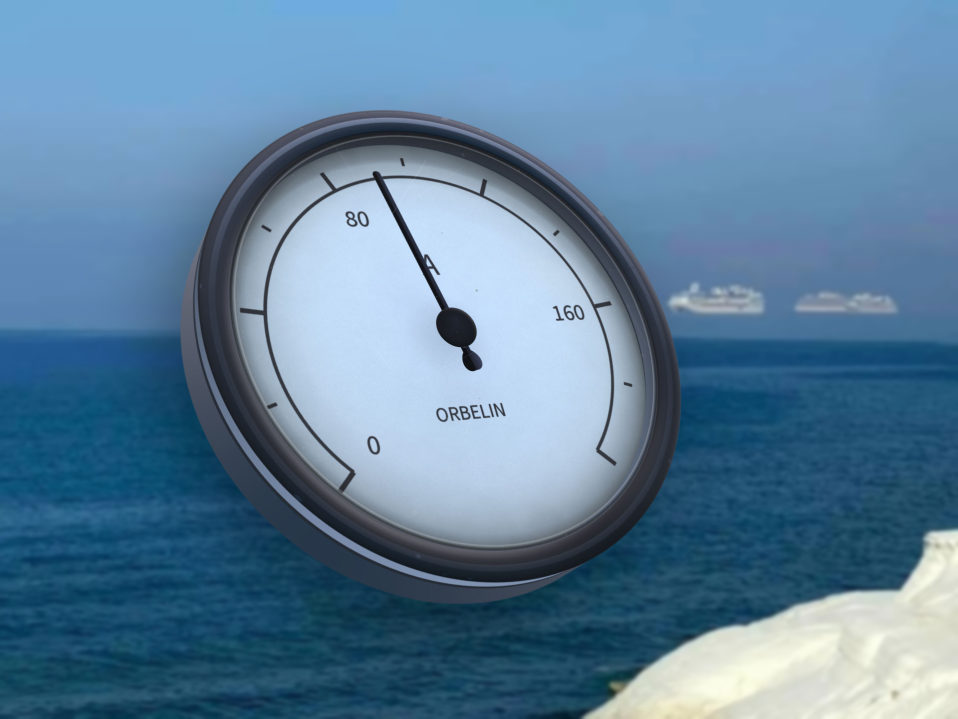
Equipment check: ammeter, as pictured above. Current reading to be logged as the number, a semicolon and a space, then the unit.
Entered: 90; A
